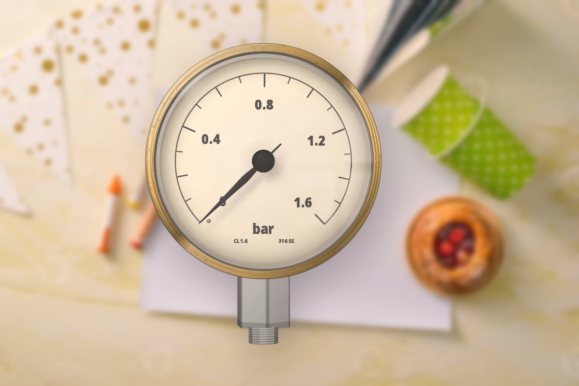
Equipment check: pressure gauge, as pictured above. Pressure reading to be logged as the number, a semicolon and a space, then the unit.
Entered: 0; bar
